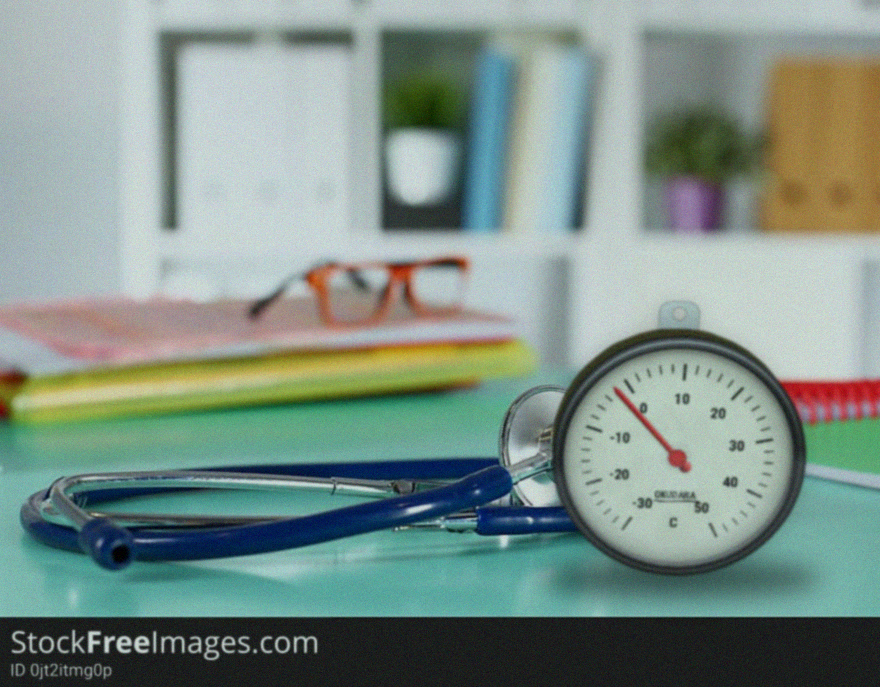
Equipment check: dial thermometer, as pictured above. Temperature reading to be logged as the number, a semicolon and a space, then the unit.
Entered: -2; °C
